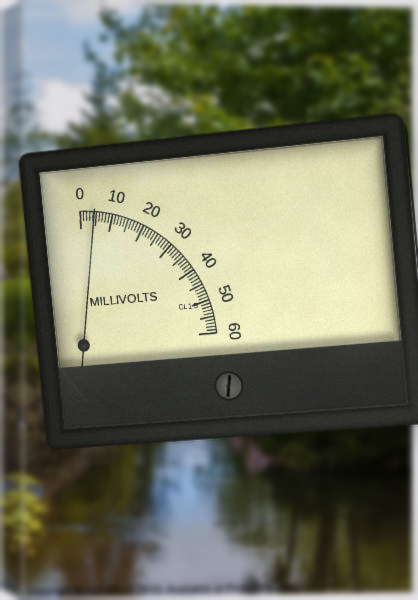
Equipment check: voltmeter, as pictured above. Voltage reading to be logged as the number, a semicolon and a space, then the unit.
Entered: 5; mV
